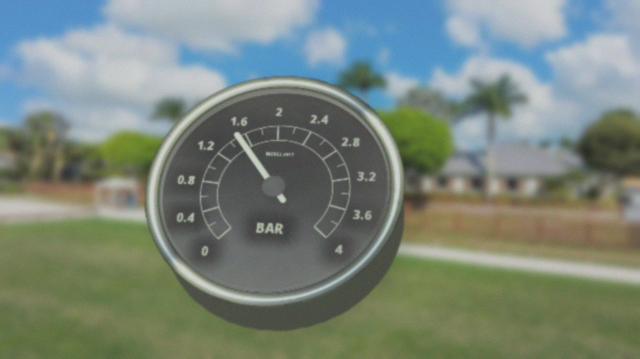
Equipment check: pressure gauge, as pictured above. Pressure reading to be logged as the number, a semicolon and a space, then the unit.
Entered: 1.5; bar
